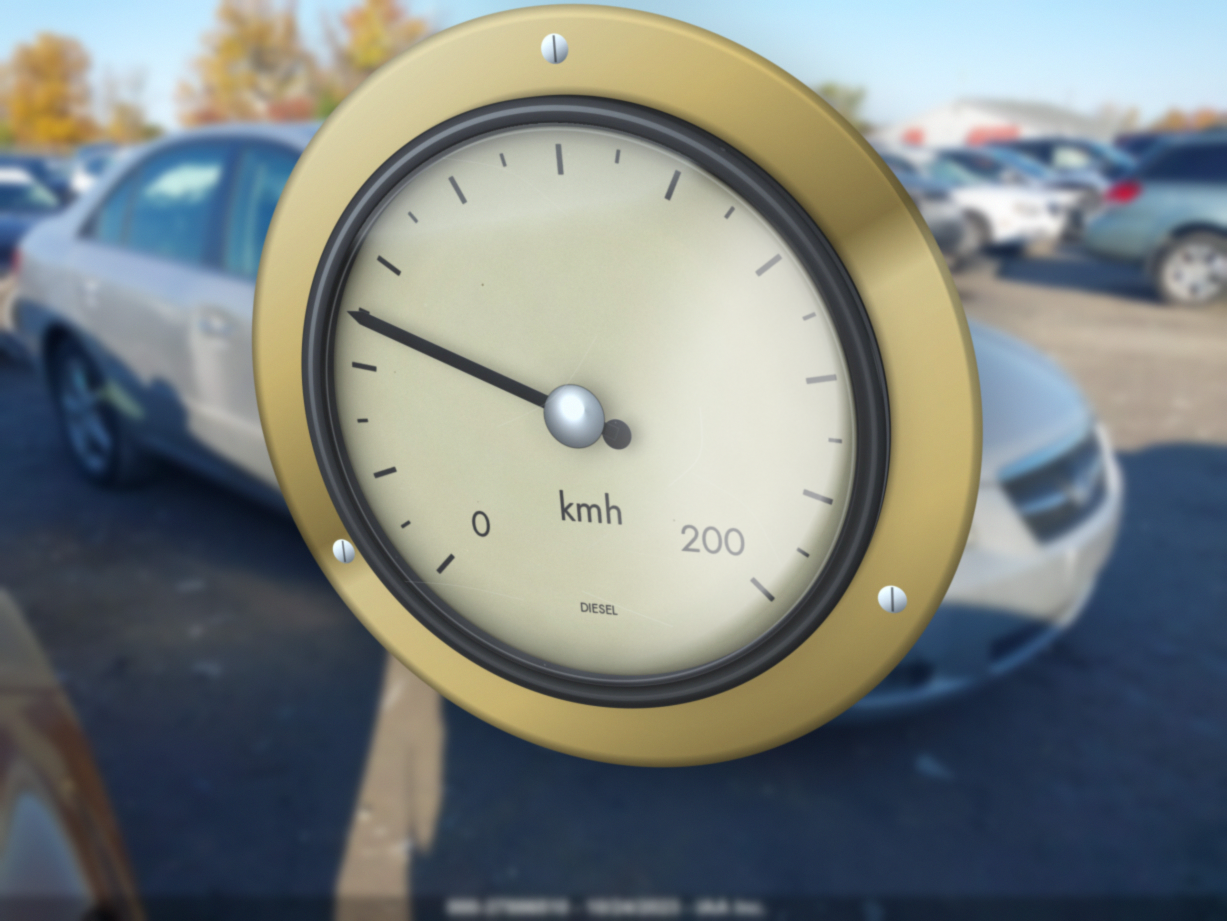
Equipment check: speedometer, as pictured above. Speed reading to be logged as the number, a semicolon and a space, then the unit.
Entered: 50; km/h
